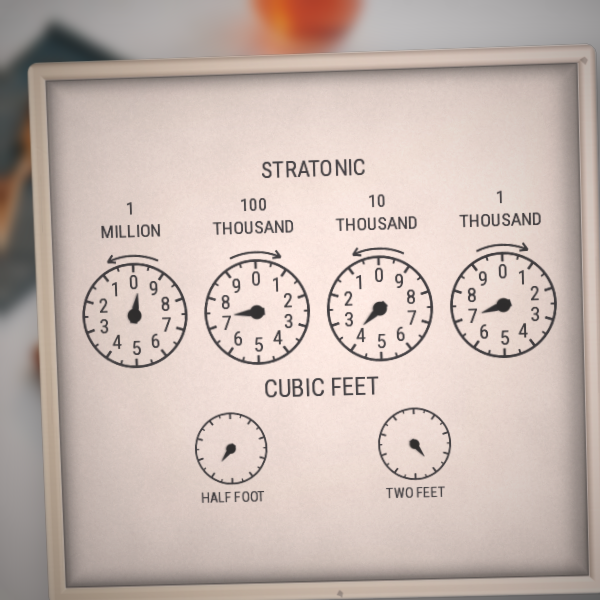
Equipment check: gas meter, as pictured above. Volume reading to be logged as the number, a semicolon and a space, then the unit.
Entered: 973700; ft³
